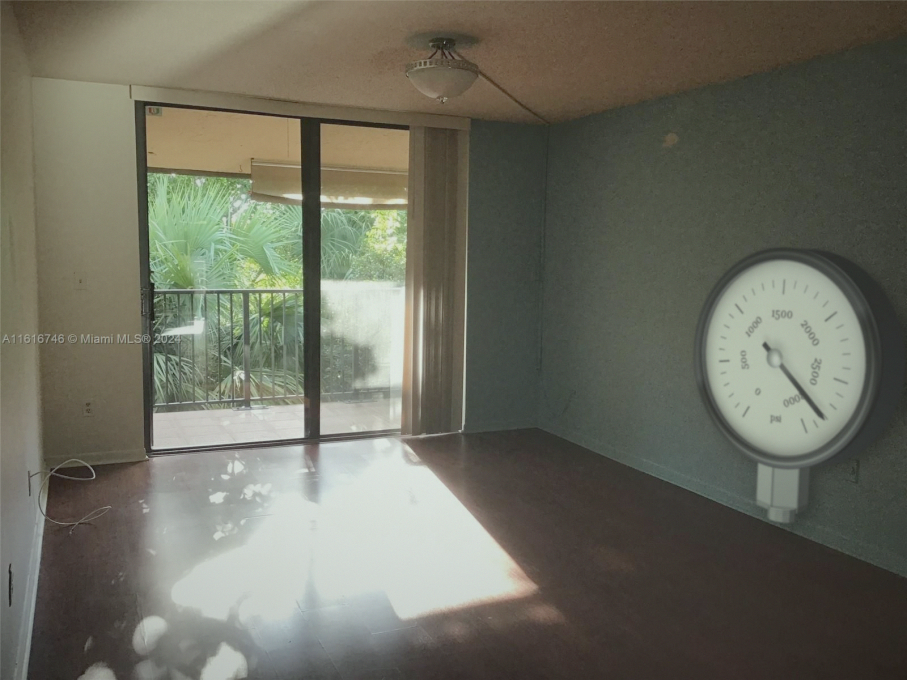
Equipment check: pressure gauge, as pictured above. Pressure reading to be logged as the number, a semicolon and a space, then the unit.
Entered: 2800; psi
